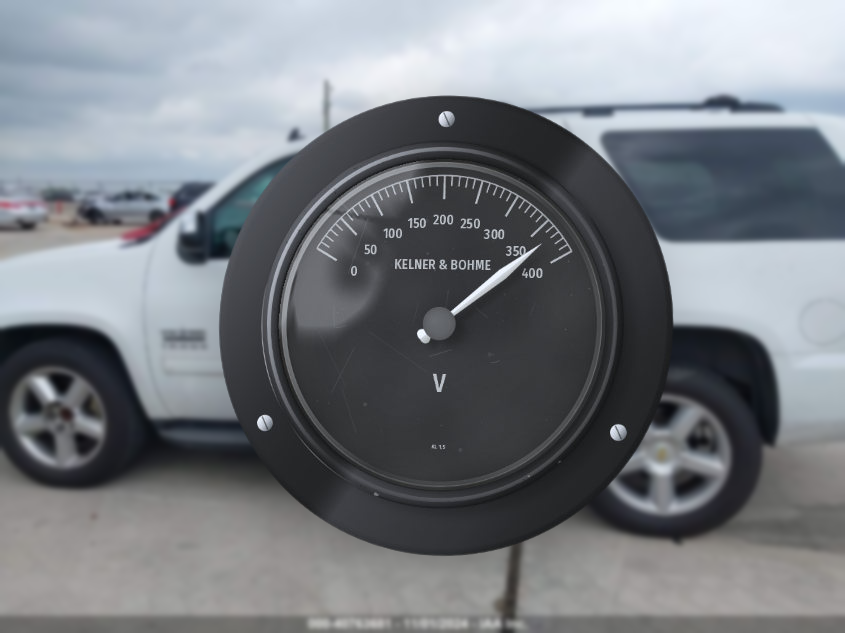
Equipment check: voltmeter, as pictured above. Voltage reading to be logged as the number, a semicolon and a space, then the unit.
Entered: 370; V
